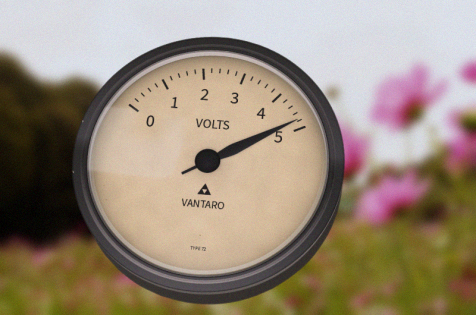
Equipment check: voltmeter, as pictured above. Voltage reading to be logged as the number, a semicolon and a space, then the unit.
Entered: 4.8; V
